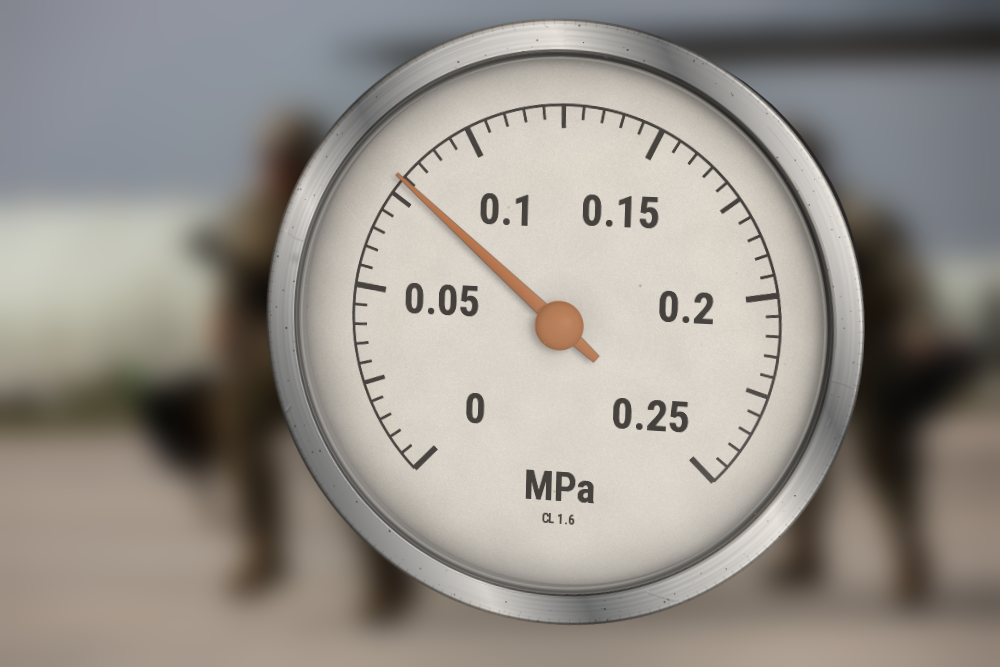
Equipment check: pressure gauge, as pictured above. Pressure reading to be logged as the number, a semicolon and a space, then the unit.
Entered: 0.08; MPa
